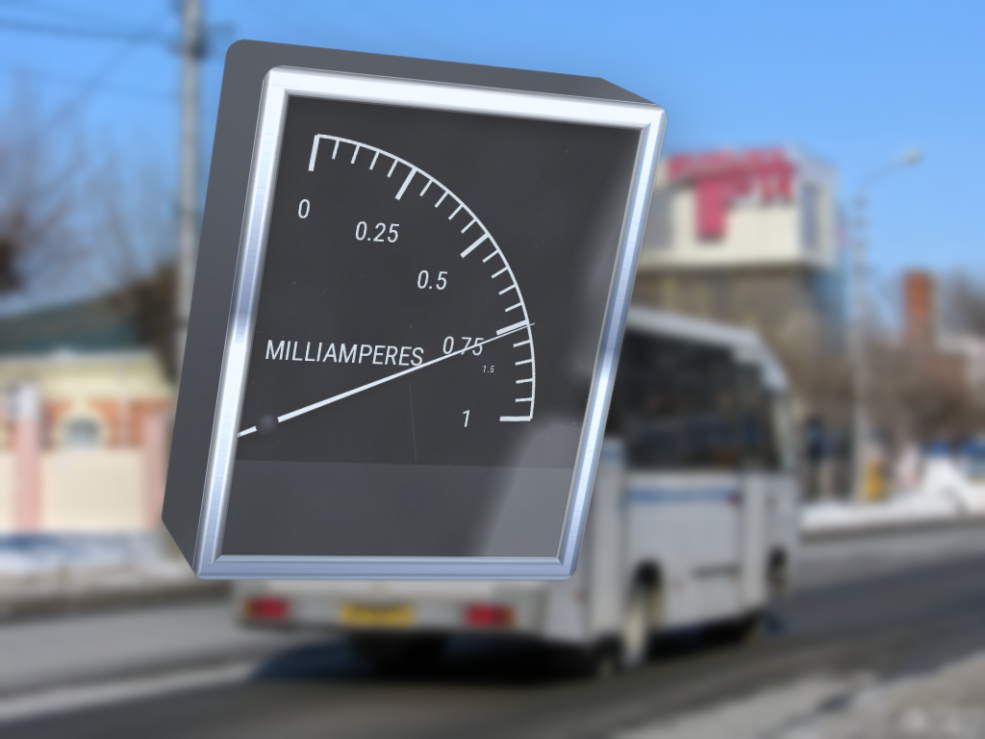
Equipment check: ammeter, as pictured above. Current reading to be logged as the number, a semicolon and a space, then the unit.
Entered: 0.75; mA
